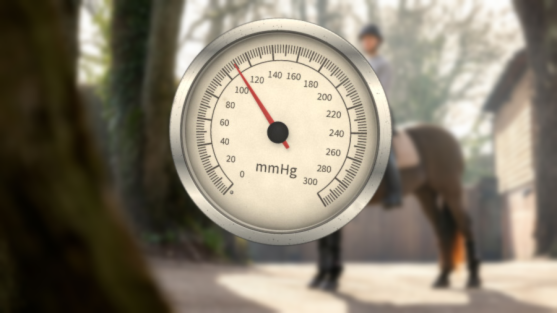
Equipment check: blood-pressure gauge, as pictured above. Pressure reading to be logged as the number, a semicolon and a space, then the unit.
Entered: 110; mmHg
